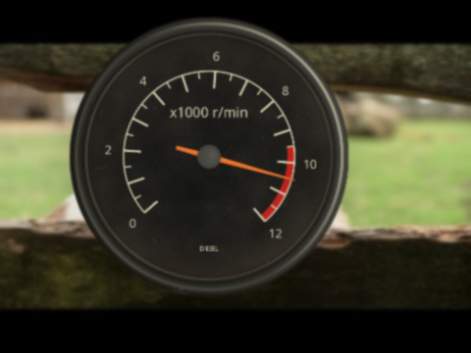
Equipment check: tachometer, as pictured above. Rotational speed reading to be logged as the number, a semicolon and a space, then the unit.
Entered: 10500; rpm
